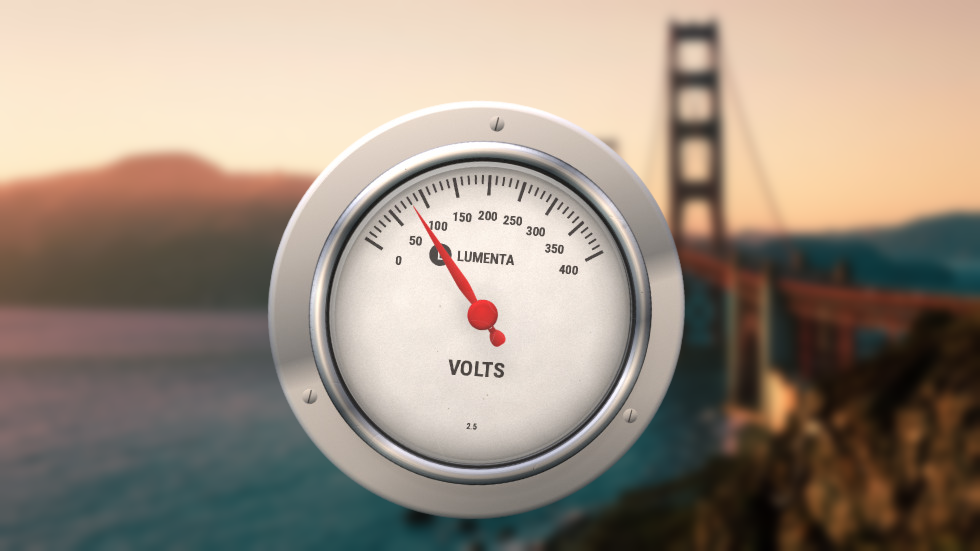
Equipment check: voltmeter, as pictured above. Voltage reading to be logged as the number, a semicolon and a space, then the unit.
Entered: 80; V
